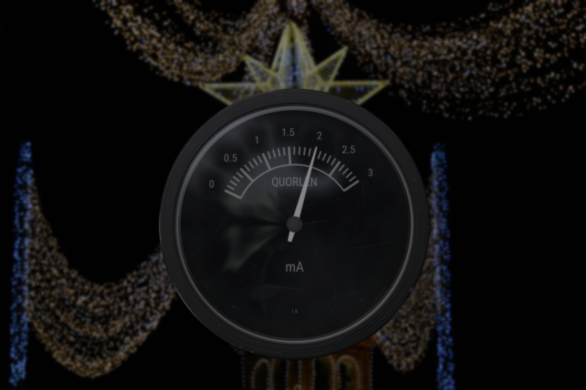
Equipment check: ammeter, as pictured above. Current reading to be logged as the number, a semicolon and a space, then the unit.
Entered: 2; mA
